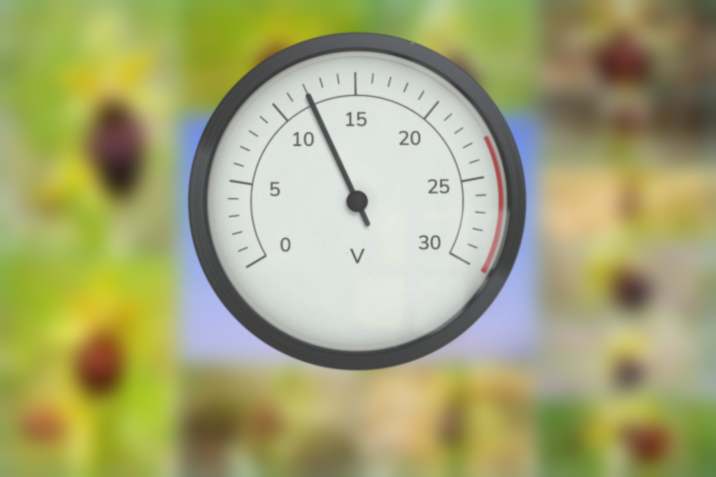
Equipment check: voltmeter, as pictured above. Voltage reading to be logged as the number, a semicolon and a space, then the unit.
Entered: 12; V
